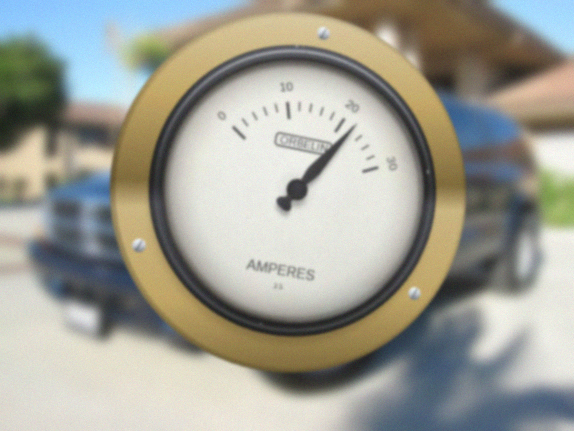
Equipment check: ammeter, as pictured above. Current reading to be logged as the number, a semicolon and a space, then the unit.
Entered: 22; A
